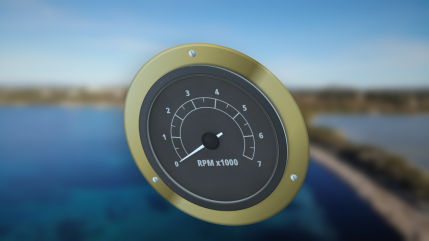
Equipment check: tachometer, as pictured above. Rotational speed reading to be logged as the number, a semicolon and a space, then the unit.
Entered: 0; rpm
